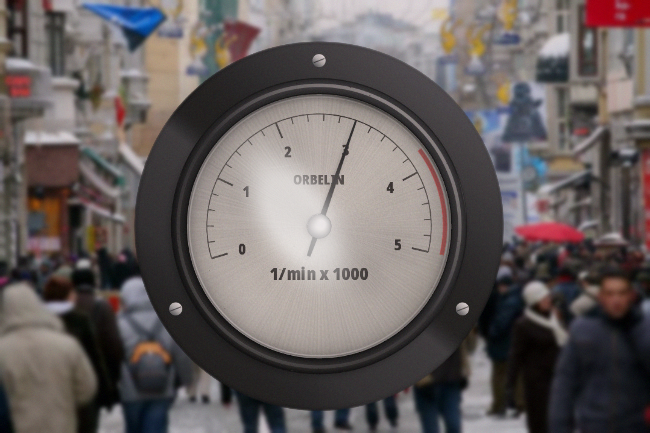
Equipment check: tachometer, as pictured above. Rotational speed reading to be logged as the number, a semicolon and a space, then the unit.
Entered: 3000; rpm
